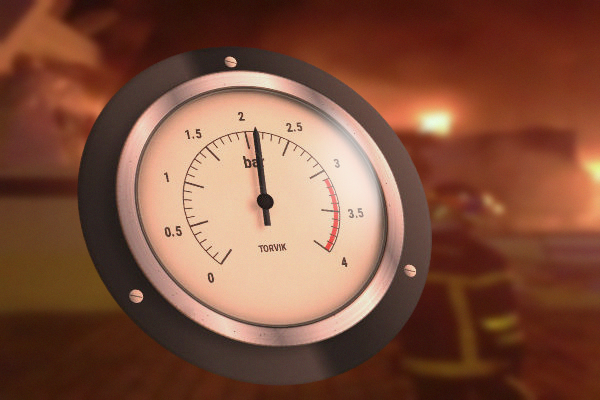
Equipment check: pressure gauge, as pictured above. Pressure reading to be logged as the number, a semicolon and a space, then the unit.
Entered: 2.1; bar
